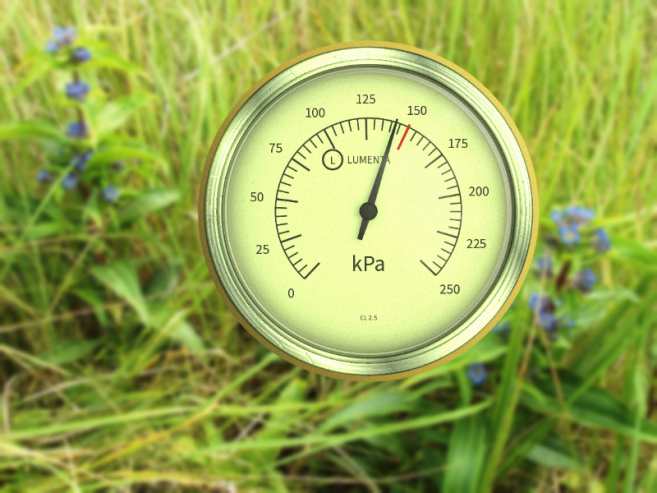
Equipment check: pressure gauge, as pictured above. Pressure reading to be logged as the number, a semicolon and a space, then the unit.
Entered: 142.5; kPa
